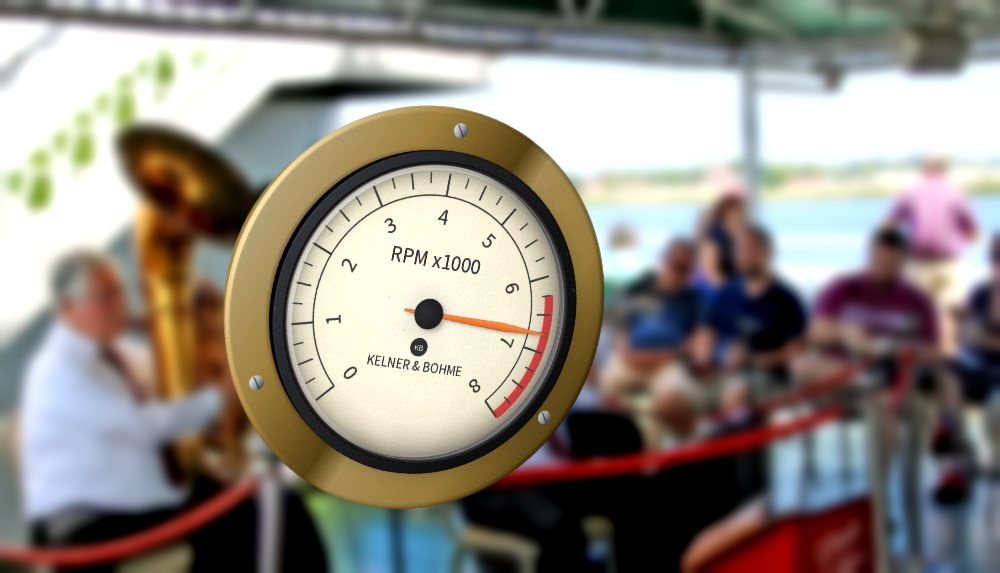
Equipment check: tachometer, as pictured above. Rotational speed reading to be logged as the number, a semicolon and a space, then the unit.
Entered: 6750; rpm
